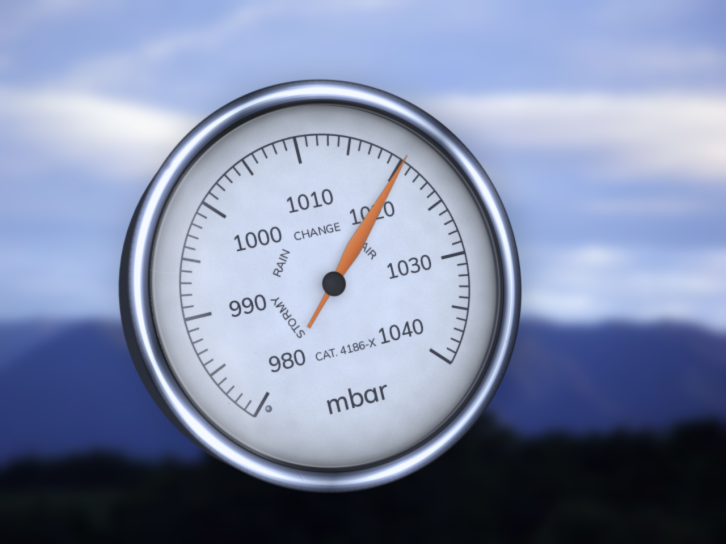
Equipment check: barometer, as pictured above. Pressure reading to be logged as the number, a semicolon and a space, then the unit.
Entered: 1020; mbar
